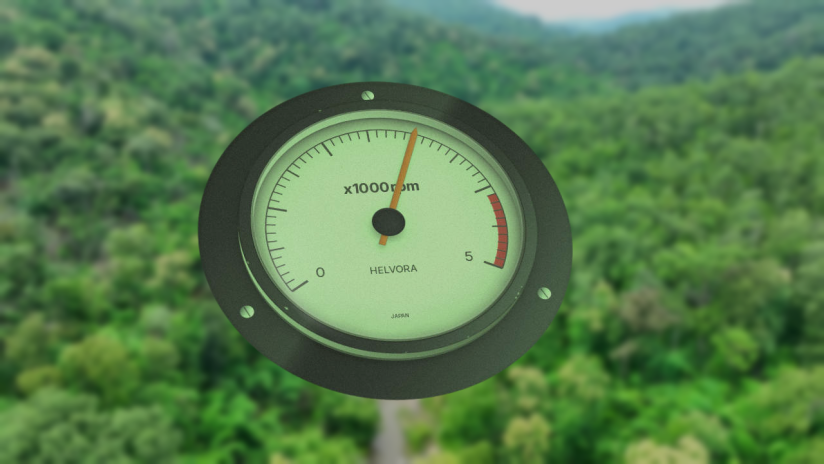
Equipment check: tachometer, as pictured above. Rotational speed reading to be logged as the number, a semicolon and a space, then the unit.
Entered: 3000; rpm
